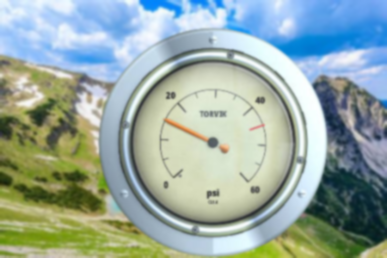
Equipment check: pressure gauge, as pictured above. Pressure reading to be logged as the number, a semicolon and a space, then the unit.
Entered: 15; psi
